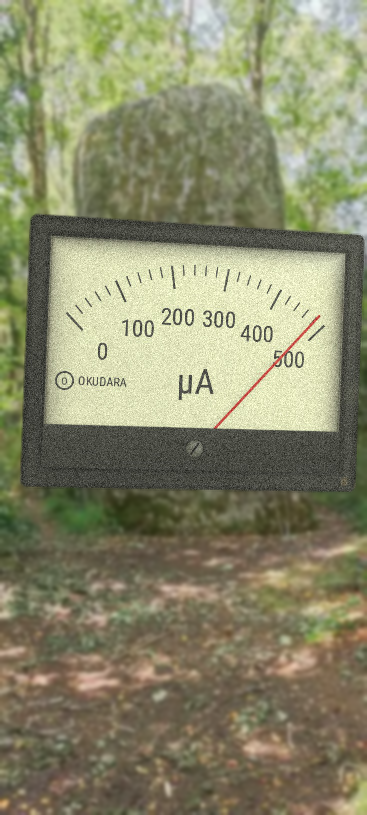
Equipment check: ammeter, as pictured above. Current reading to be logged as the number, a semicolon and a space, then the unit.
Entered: 480; µA
